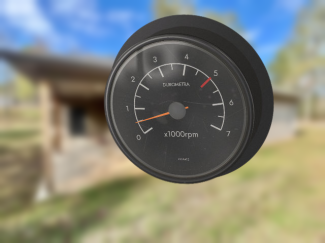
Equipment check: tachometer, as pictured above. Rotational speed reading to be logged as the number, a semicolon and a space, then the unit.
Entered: 500; rpm
